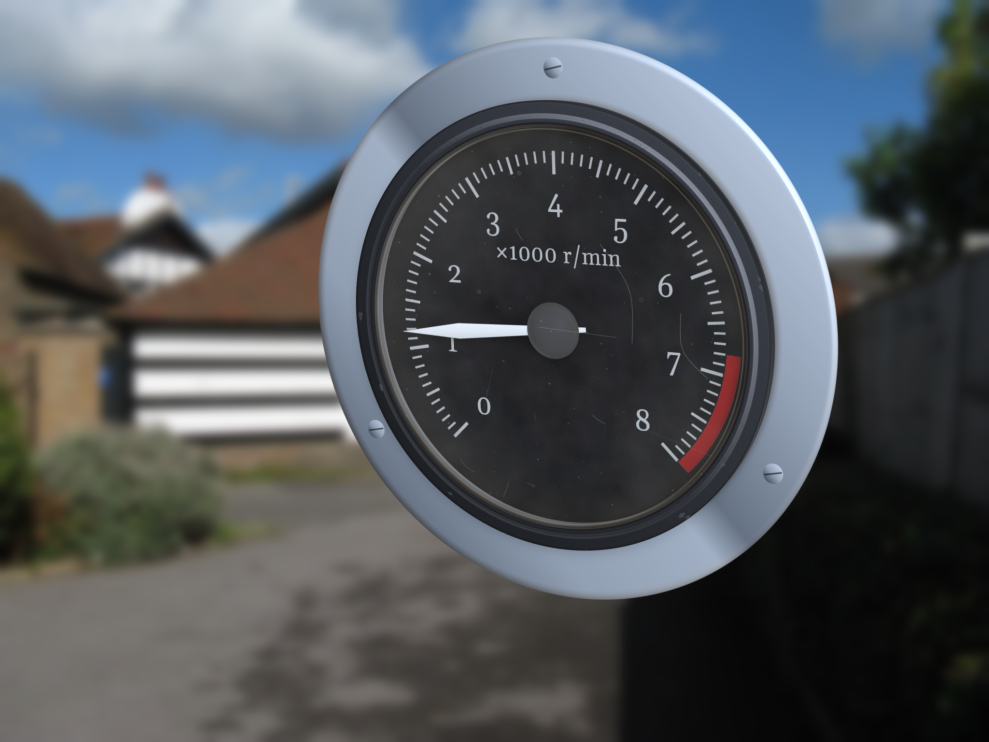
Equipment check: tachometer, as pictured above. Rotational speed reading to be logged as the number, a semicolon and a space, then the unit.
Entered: 1200; rpm
